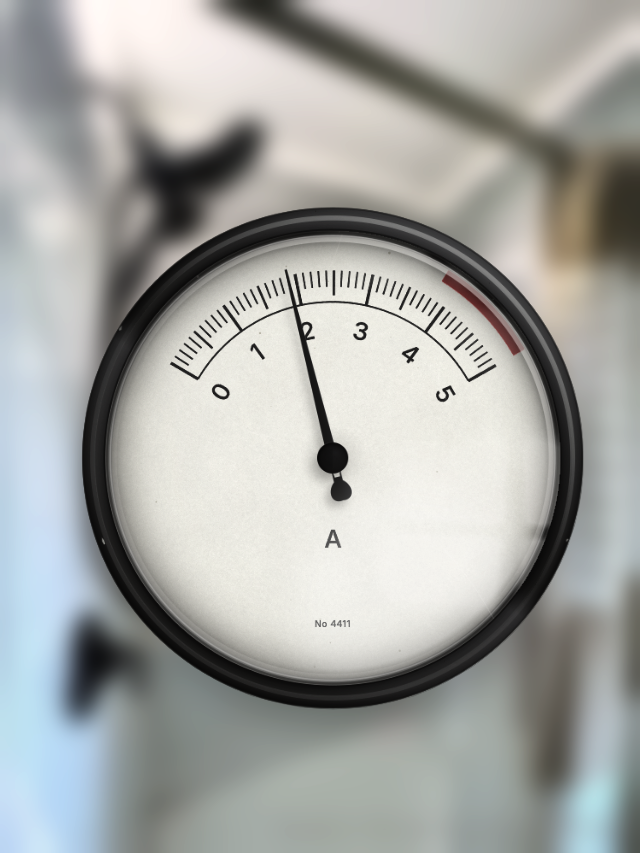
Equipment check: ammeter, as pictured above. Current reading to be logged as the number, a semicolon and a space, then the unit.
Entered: 1.9; A
